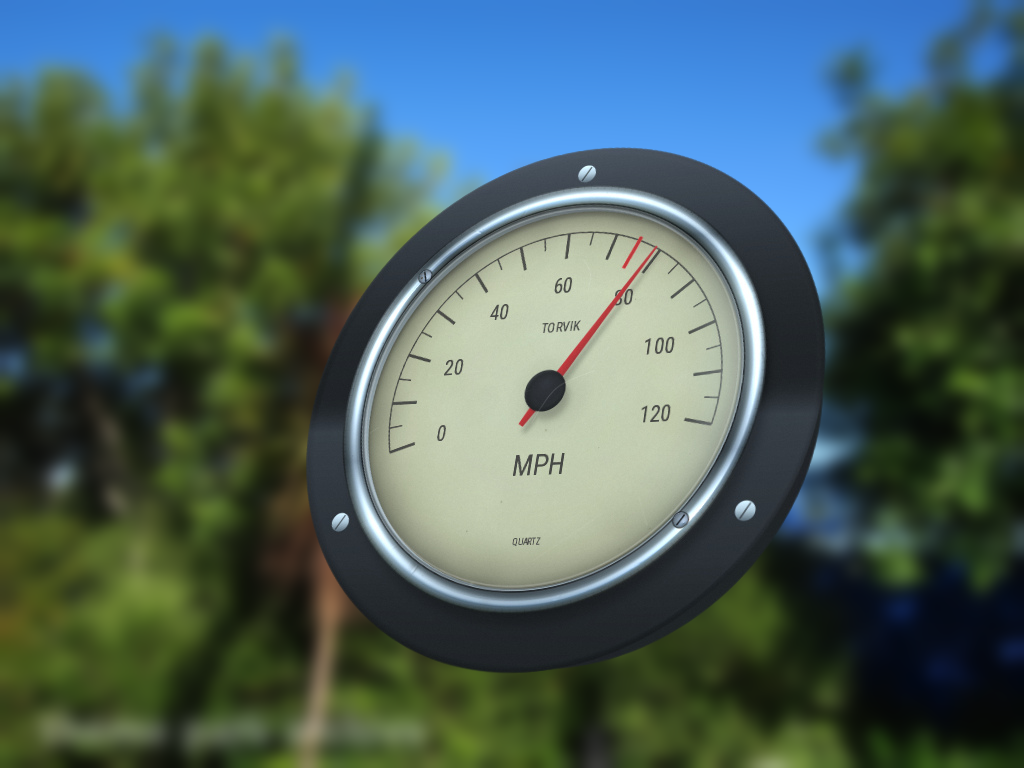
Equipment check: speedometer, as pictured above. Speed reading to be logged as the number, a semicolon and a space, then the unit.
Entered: 80; mph
